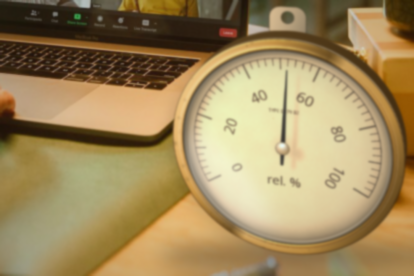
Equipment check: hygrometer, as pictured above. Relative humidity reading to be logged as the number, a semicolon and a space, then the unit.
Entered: 52; %
